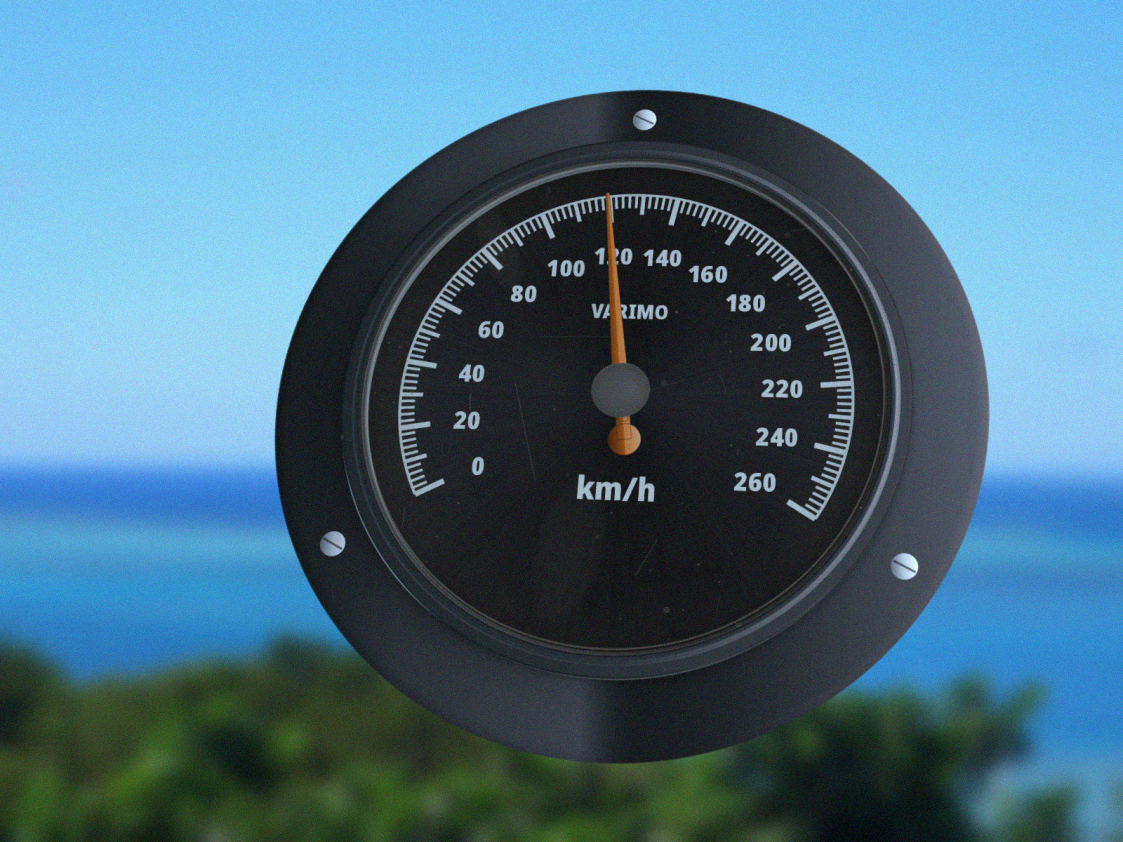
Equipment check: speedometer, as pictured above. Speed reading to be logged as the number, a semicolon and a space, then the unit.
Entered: 120; km/h
